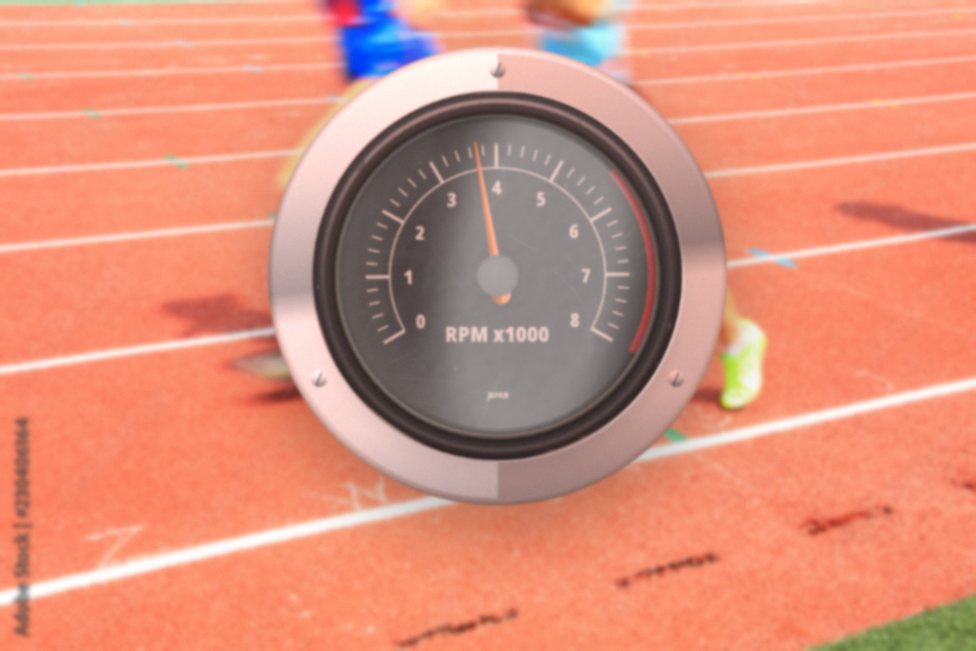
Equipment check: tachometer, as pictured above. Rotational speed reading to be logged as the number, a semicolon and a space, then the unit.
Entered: 3700; rpm
